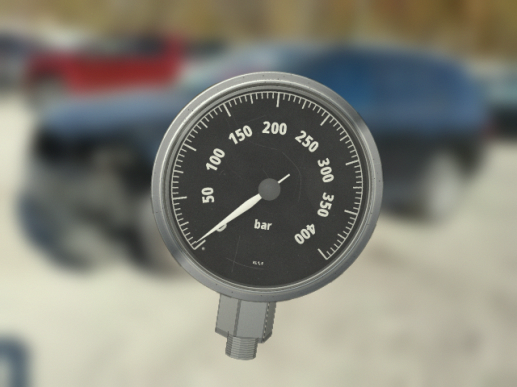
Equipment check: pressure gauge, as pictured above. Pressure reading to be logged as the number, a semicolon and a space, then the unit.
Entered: 5; bar
